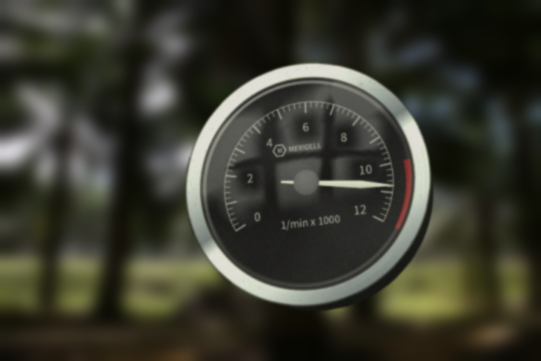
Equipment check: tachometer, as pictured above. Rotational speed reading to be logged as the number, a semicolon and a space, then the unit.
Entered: 10800; rpm
